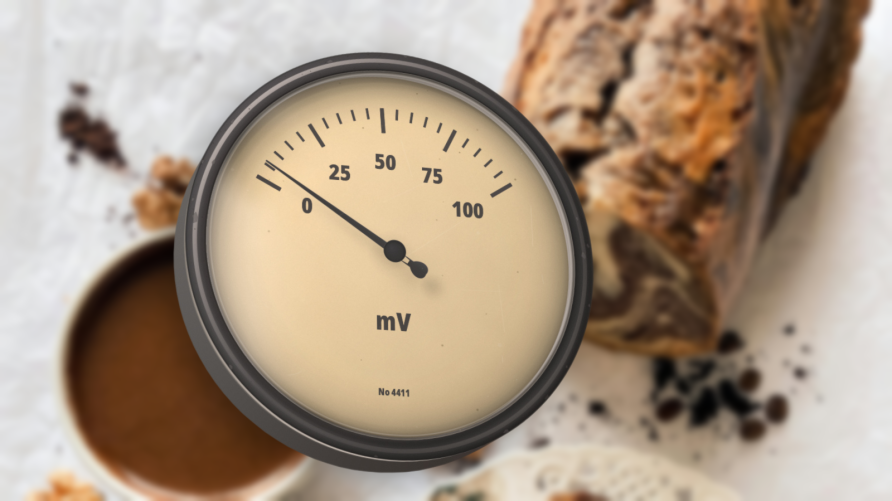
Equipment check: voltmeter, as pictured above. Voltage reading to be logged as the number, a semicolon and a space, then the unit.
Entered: 5; mV
